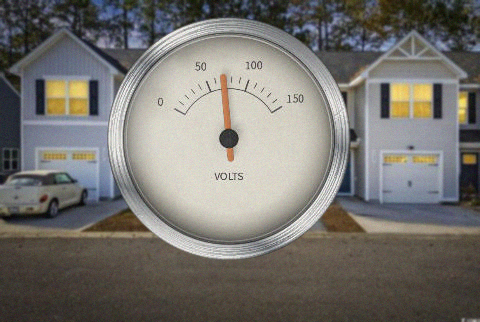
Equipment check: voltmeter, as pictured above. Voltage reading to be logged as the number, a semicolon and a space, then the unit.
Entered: 70; V
